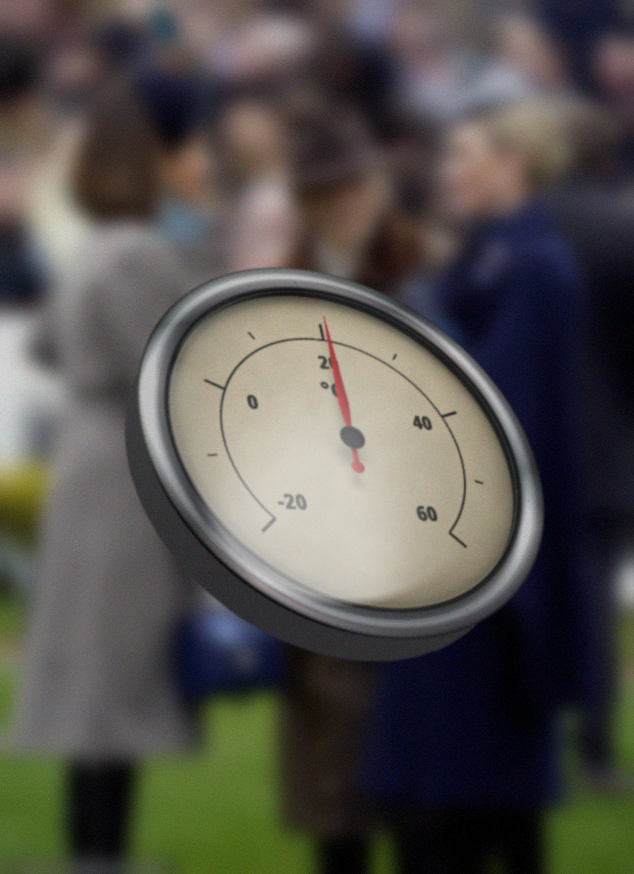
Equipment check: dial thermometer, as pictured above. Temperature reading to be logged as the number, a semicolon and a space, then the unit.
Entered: 20; °C
